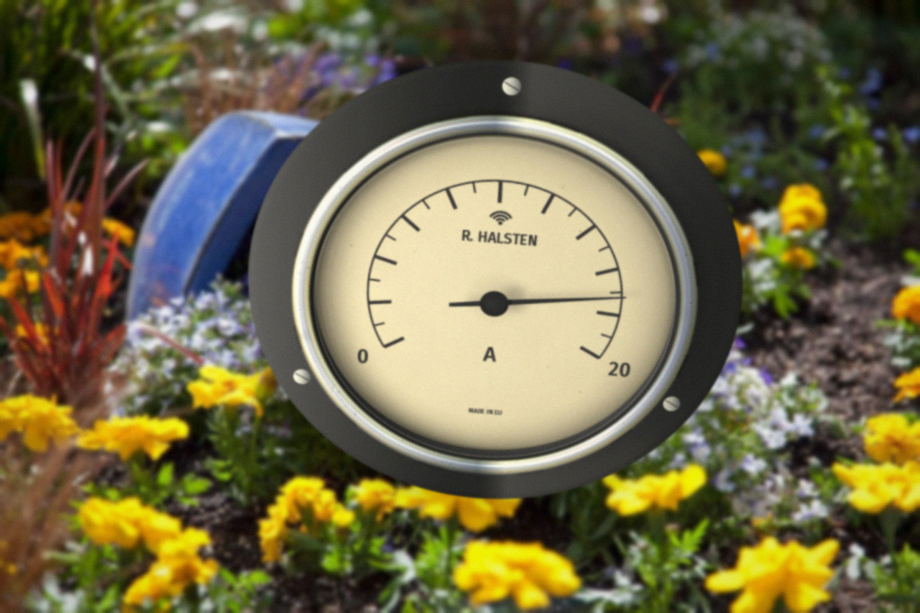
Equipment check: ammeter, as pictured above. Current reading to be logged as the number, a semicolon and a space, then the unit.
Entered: 17; A
